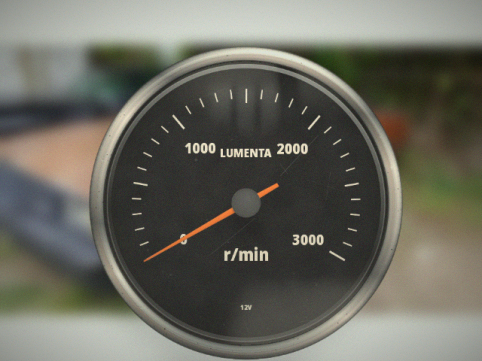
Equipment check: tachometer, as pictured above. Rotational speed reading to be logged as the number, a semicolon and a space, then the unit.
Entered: 0; rpm
